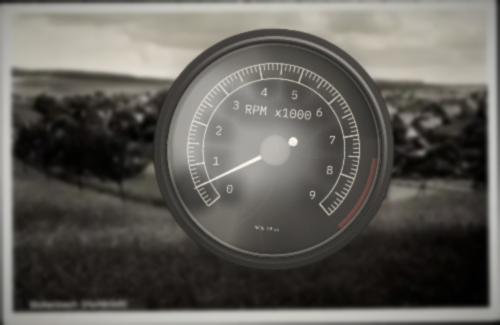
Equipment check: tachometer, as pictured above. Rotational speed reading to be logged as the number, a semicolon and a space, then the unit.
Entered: 500; rpm
